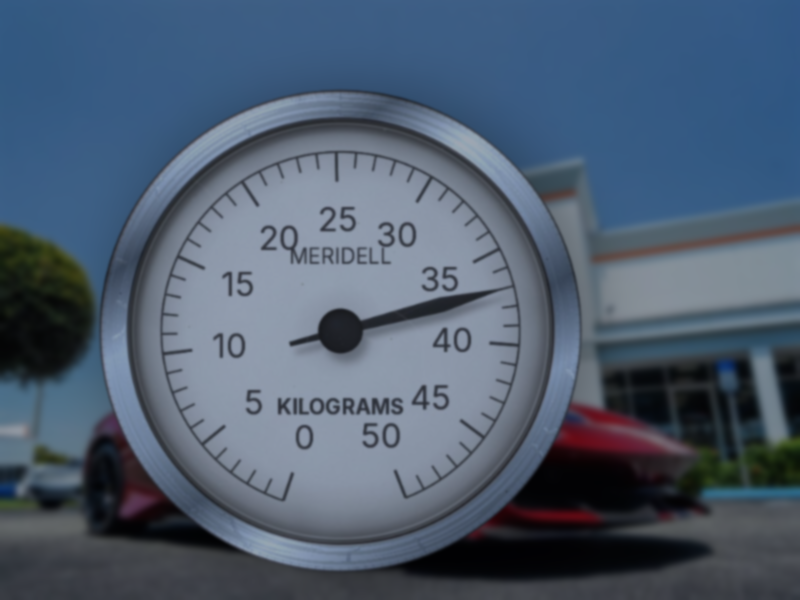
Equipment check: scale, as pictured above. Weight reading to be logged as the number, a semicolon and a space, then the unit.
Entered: 37; kg
